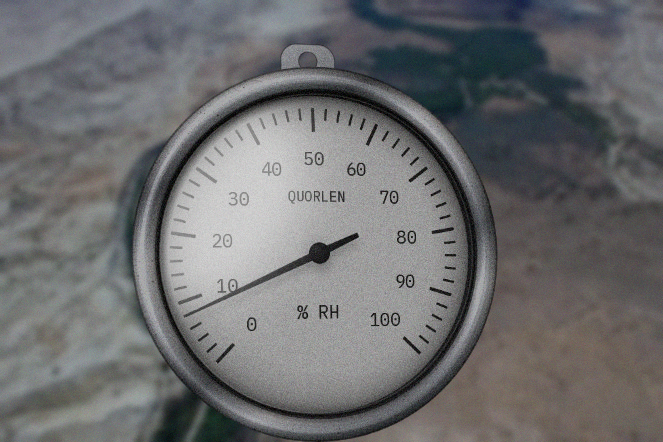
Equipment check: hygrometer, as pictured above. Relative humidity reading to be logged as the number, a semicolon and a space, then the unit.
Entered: 8; %
